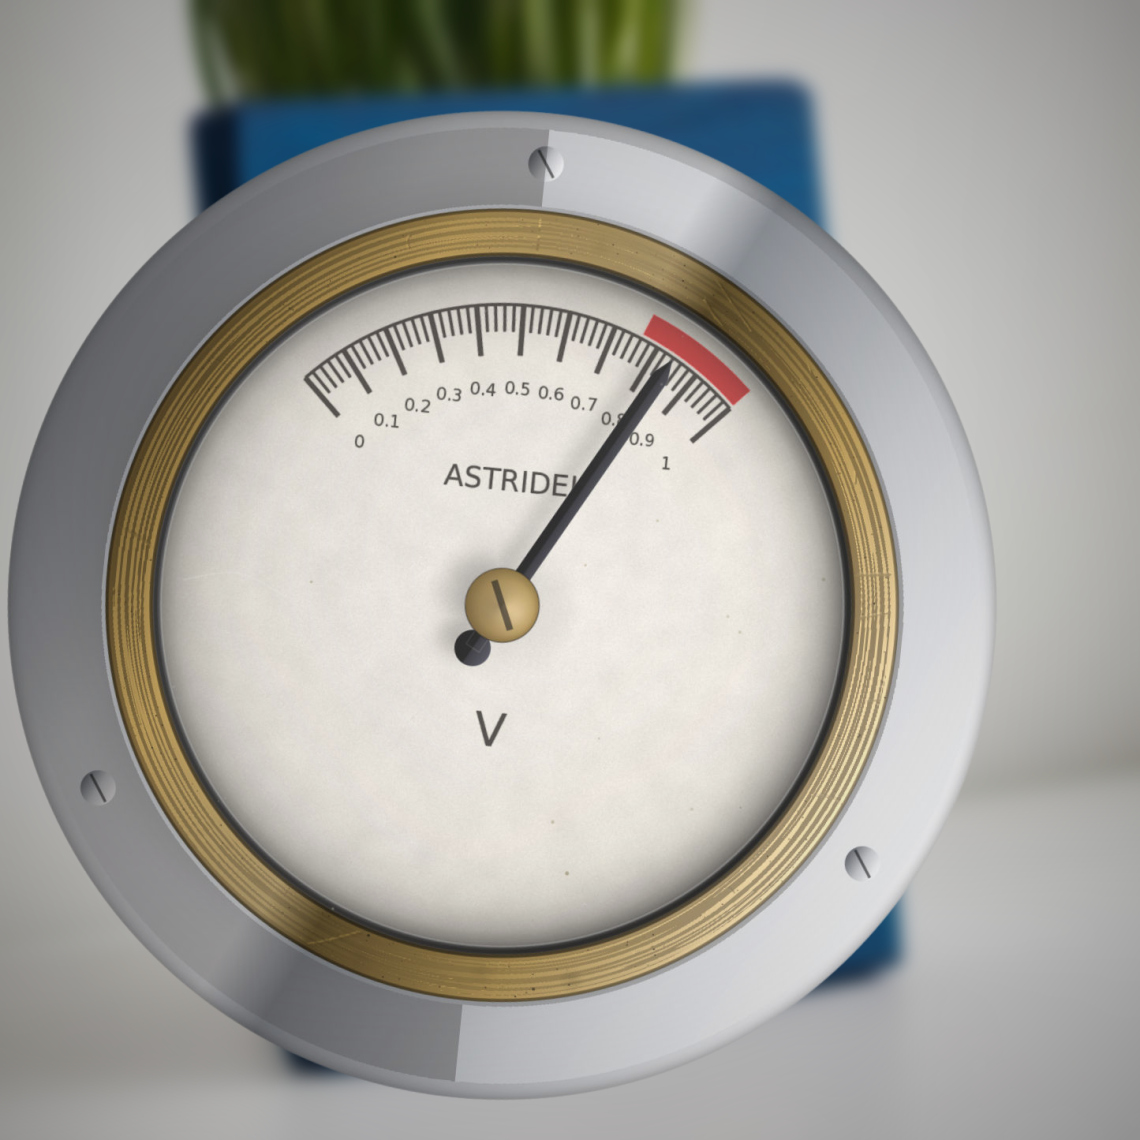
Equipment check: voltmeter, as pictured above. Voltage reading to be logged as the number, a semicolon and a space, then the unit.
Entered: 0.84; V
